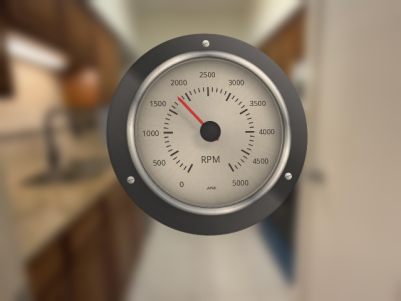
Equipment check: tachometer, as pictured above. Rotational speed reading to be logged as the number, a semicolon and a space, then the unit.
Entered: 1800; rpm
